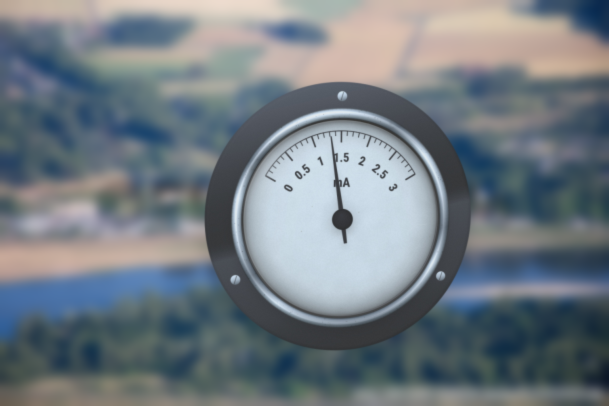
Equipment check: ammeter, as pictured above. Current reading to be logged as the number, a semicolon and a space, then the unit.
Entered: 1.3; mA
